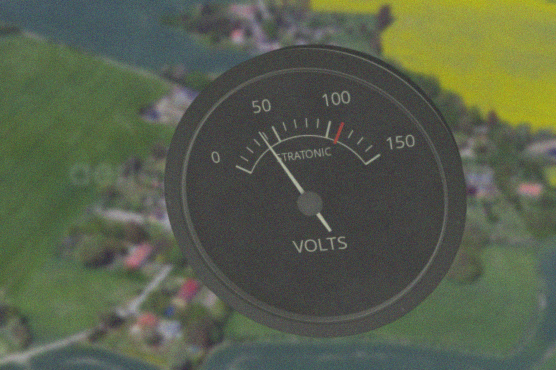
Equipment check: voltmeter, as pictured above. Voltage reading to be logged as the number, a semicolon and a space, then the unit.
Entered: 40; V
